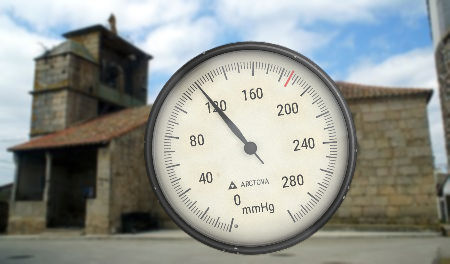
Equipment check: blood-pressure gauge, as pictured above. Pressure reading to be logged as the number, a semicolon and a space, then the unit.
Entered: 120; mmHg
